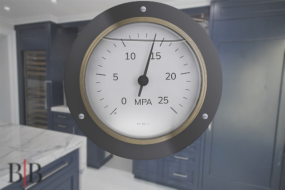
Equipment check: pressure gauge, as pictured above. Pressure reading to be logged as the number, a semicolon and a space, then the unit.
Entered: 14; MPa
